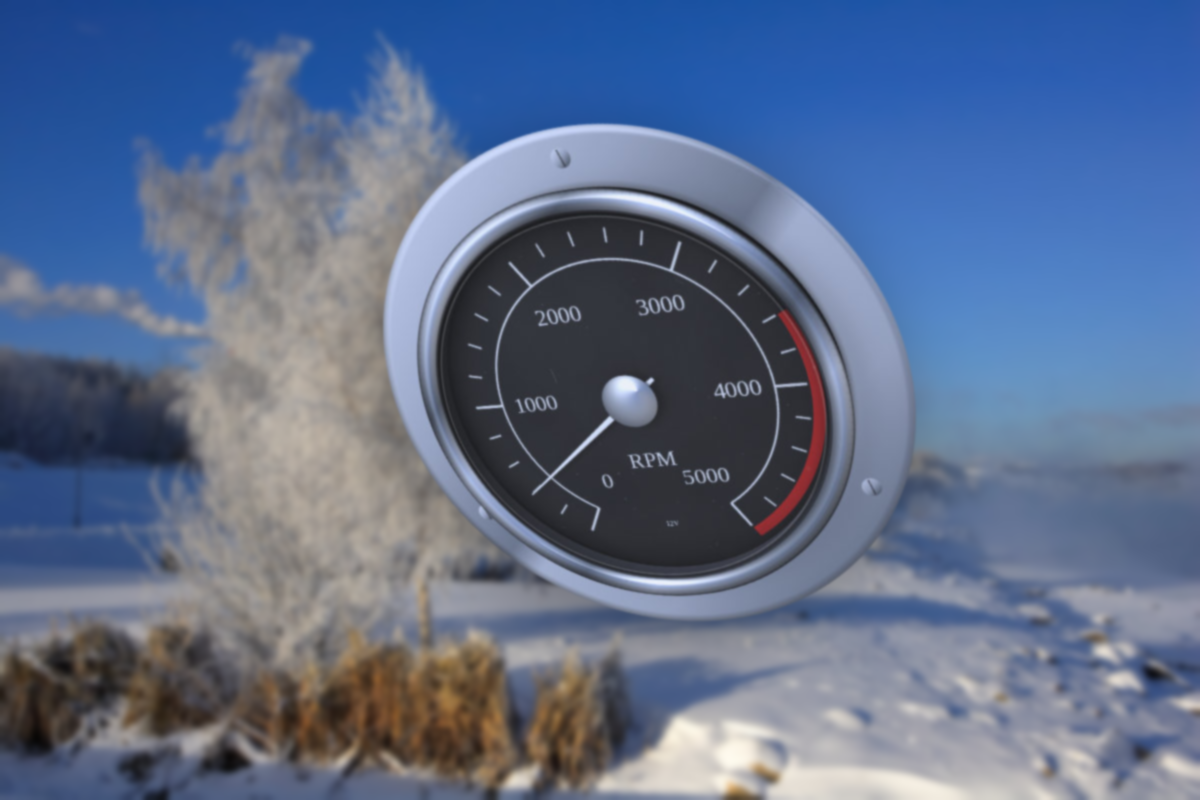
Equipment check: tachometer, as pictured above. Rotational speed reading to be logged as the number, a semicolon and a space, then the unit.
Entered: 400; rpm
